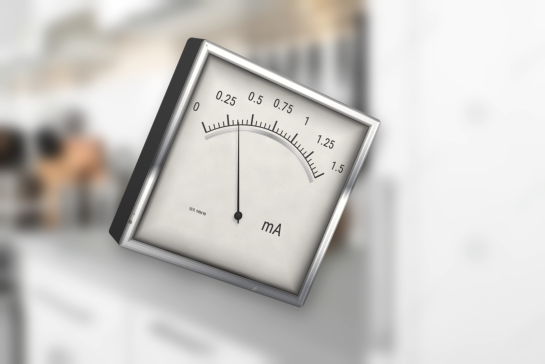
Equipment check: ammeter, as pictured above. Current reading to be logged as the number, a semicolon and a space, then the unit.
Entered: 0.35; mA
